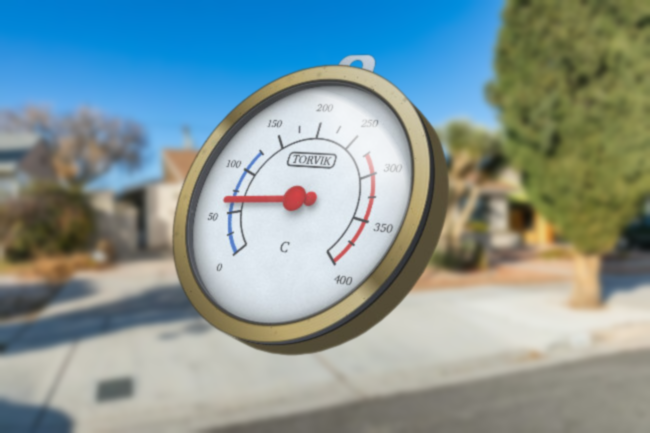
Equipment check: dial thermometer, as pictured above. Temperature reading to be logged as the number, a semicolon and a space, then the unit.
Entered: 62.5; °C
